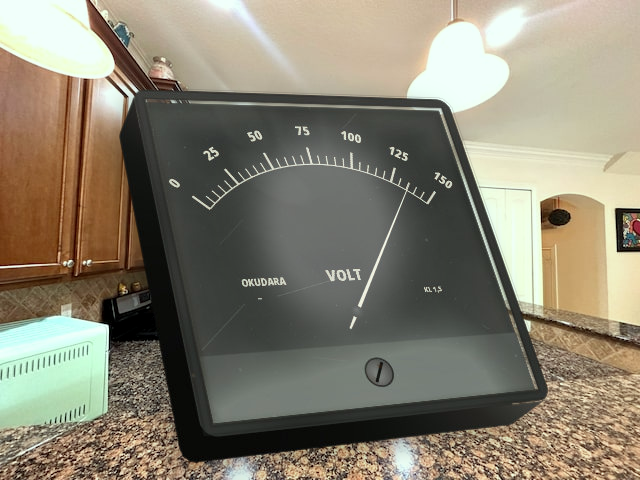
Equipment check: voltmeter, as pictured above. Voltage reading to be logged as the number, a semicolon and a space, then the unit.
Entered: 135; V
